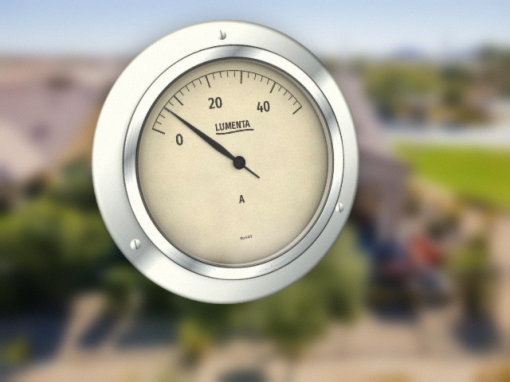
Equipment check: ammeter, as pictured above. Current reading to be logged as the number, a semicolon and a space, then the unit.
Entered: 6; A
